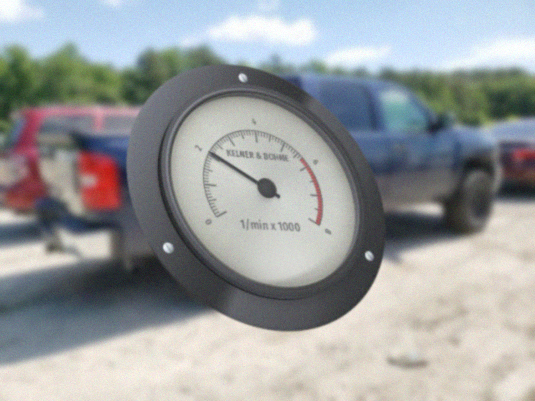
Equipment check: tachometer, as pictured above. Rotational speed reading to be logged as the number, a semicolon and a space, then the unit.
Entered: 2000; rpm
